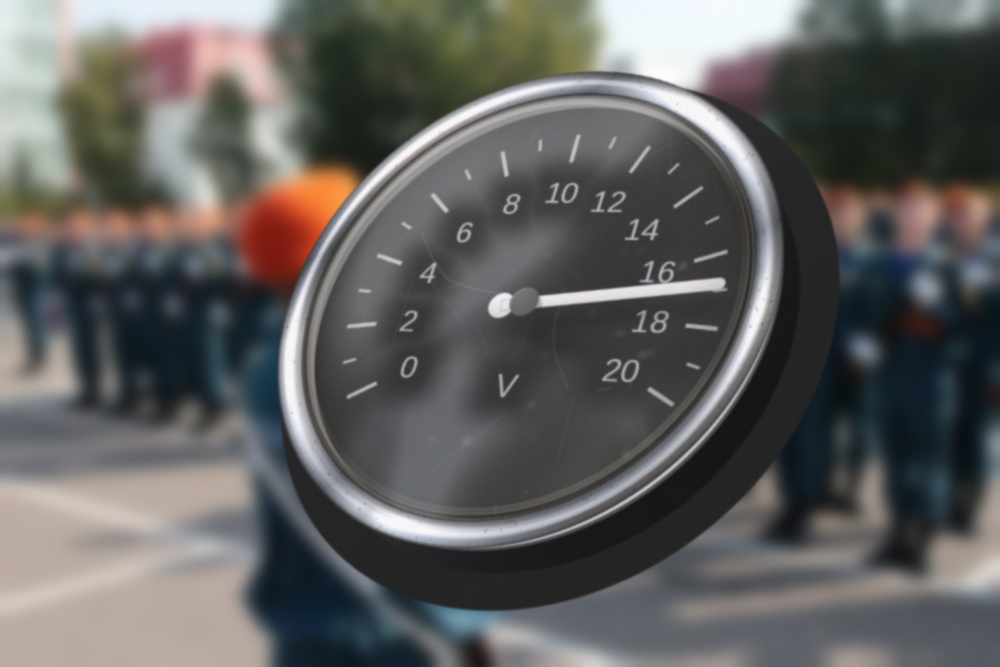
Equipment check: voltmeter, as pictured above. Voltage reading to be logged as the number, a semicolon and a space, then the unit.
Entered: 17; V
